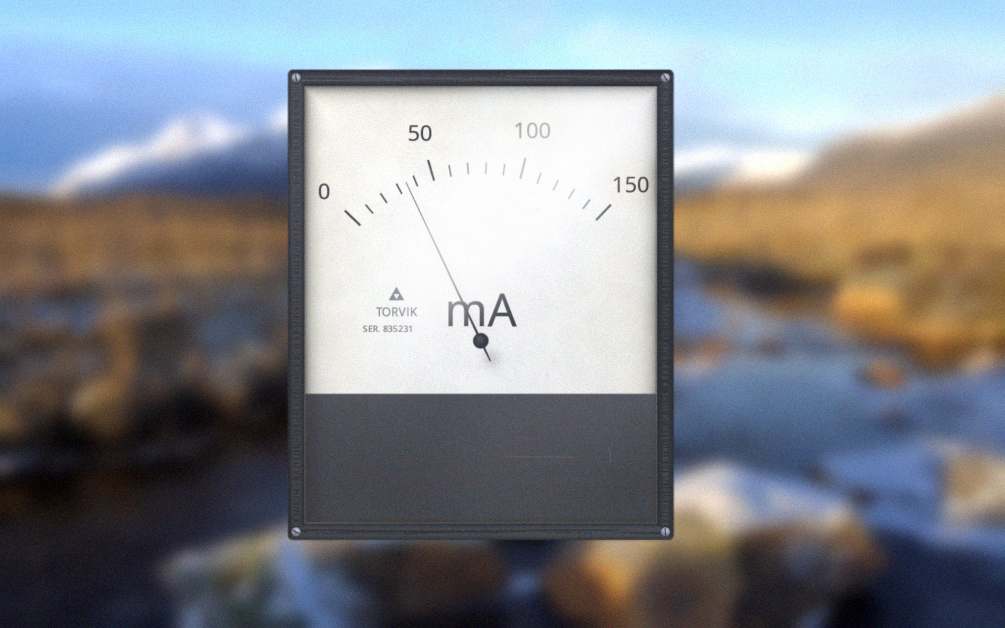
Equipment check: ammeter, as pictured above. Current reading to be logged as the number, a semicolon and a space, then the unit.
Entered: 35; mA
